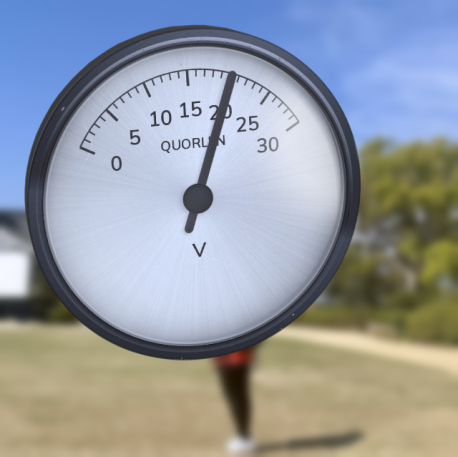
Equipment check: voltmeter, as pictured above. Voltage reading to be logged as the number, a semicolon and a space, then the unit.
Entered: 20; V
